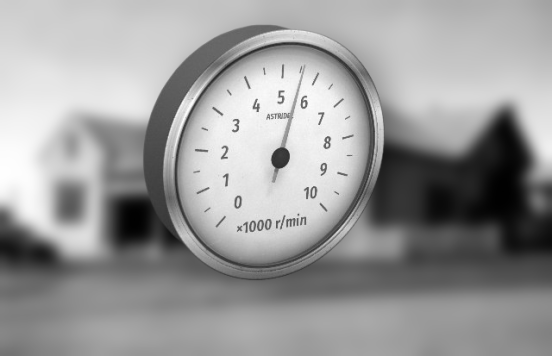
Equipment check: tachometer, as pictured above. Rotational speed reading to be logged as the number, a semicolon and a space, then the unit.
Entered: 5500; rpm
